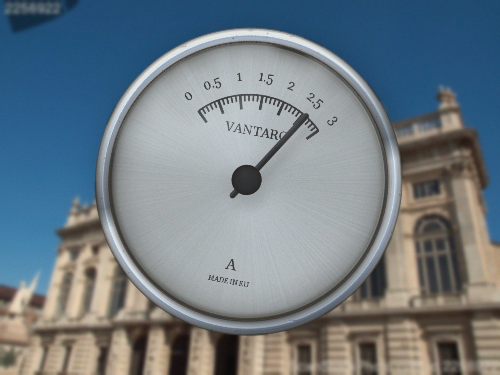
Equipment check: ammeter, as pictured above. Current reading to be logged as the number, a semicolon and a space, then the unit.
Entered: 2.6; A
